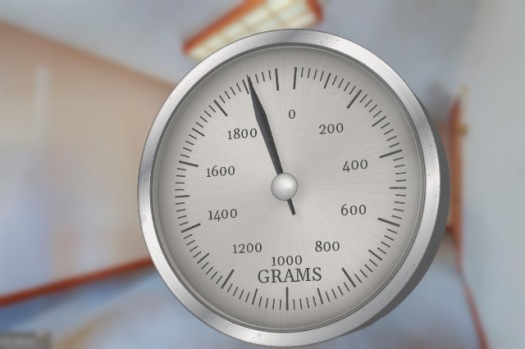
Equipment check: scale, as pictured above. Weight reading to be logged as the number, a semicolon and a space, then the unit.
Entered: 1920; g
